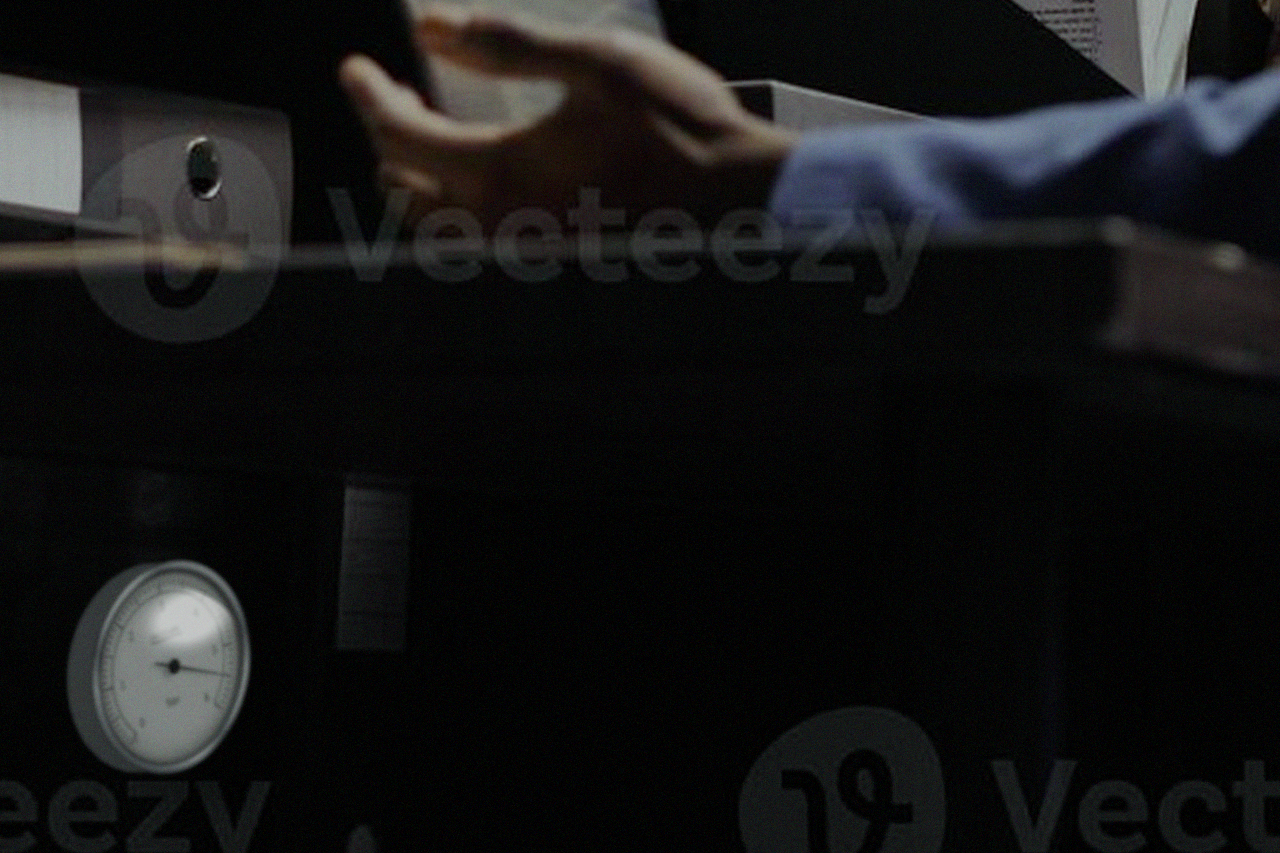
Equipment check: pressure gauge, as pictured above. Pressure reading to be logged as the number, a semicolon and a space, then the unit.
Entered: 5.5; bar
